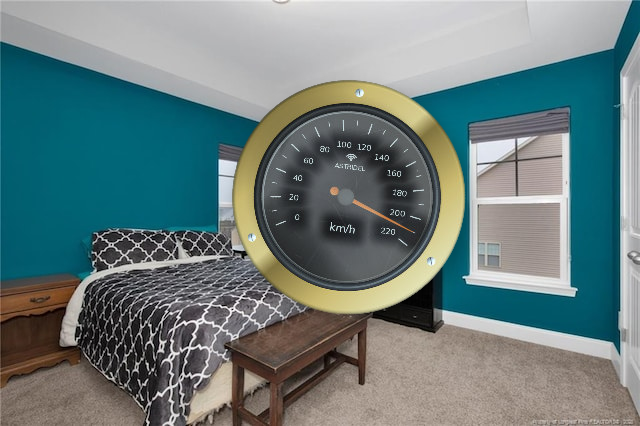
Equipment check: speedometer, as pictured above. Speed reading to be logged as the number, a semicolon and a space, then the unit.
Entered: 210; km/h
